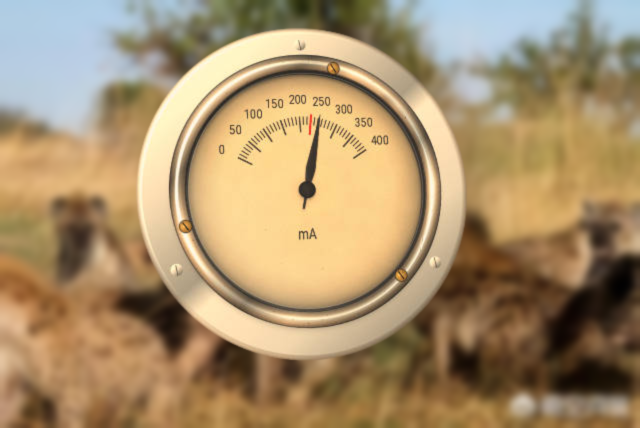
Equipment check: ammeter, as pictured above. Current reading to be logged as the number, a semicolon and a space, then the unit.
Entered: 250; mA
